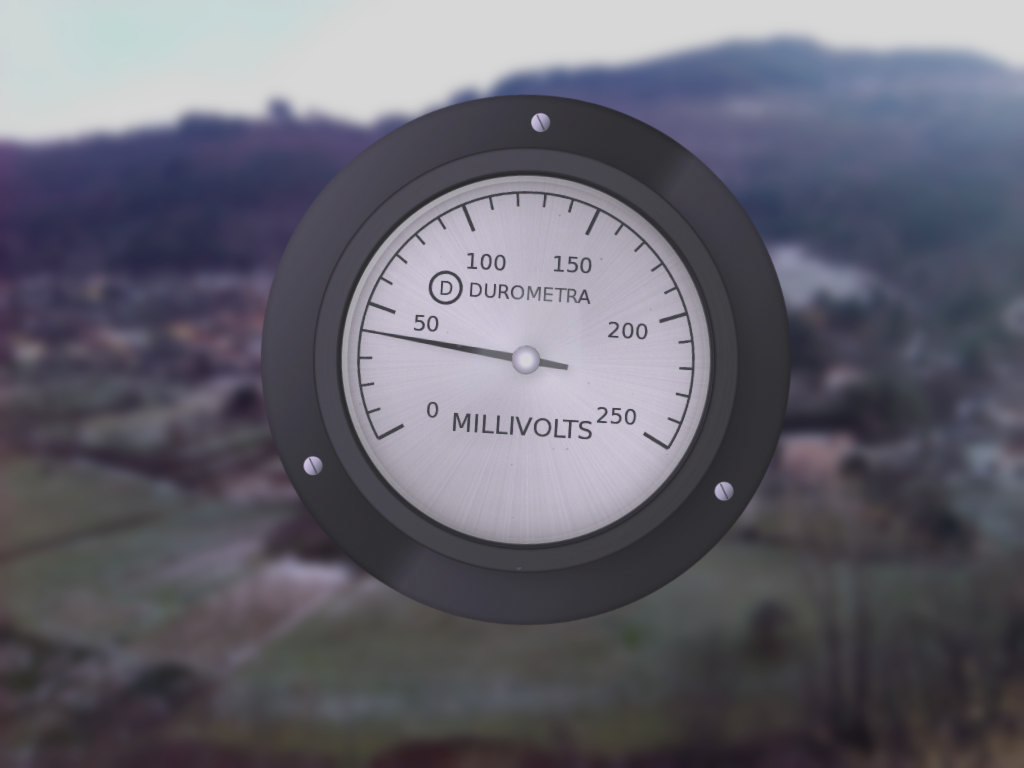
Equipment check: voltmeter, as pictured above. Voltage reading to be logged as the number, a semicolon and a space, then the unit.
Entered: 40; mV
